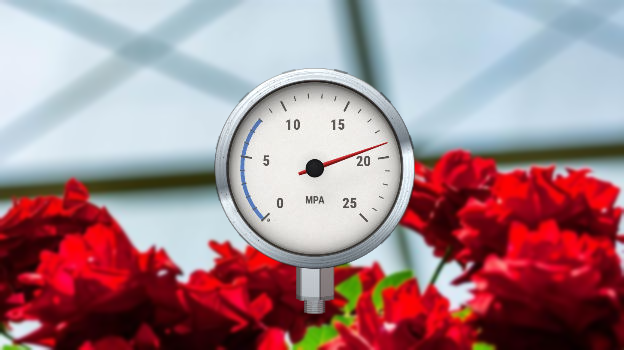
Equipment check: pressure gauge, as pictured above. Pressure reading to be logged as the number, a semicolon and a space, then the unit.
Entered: 19; MPa
